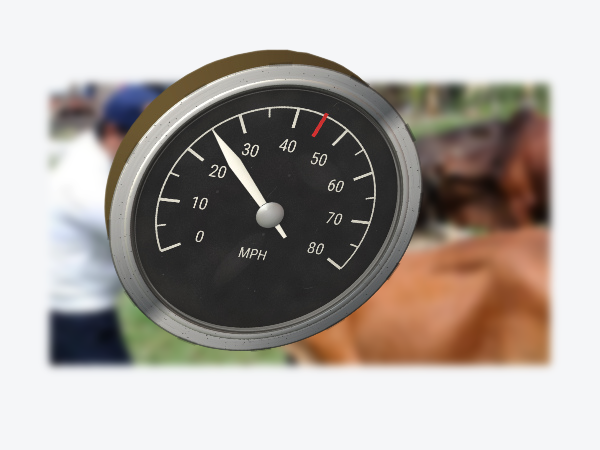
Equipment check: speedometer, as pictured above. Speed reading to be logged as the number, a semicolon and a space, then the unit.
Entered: 25; mph
